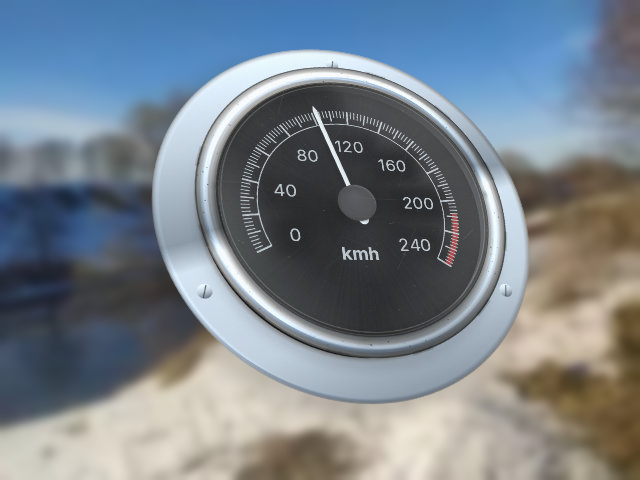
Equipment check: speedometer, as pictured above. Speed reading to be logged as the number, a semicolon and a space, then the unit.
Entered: 100; km/h
